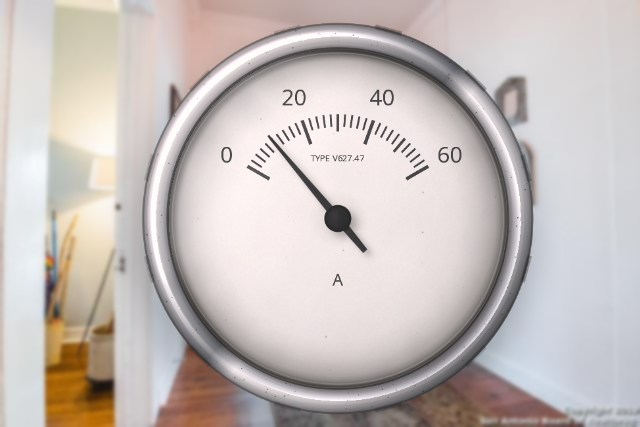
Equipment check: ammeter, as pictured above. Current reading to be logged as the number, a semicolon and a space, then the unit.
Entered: 10; A
